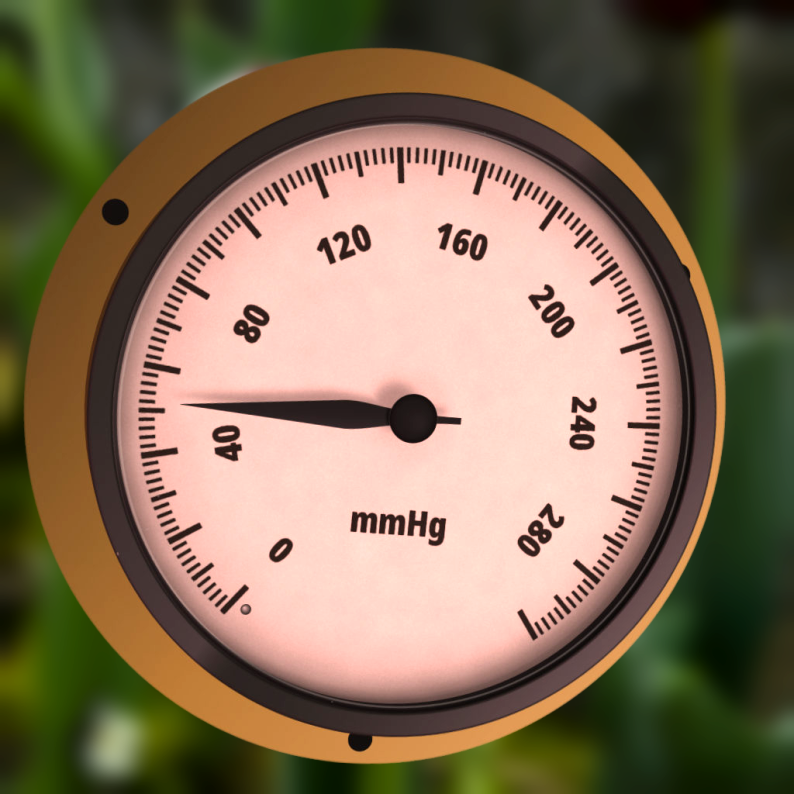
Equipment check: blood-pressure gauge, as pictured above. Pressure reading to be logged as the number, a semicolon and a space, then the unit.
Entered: 52; mmHg
